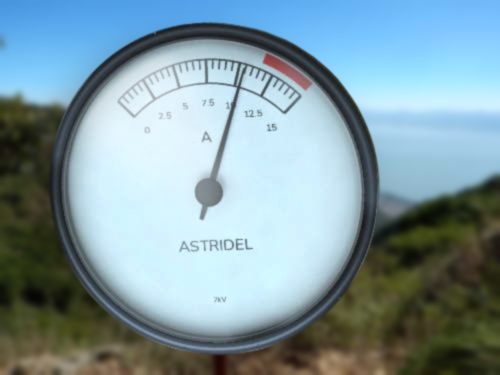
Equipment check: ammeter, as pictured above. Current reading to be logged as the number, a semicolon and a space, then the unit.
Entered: 10.5; A
